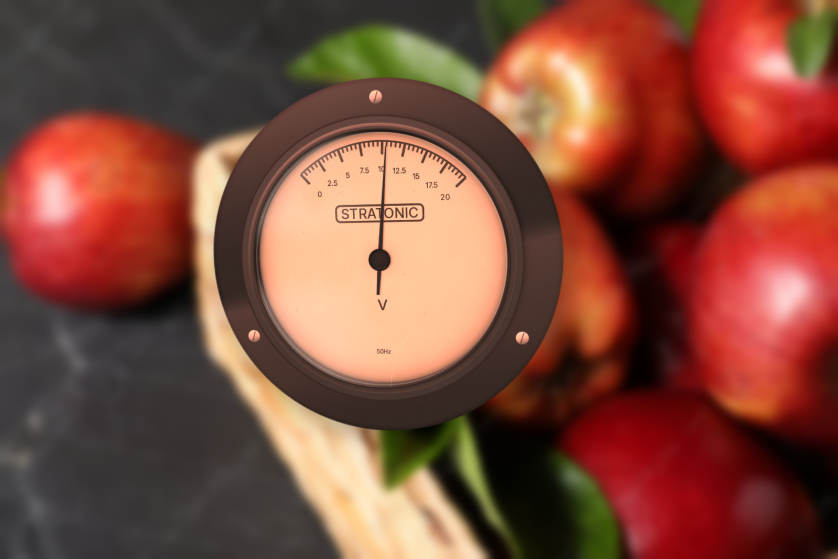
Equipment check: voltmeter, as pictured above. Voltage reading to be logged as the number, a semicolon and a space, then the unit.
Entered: 10.5; V
